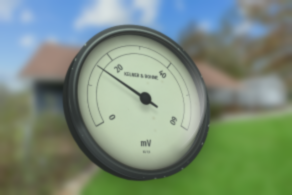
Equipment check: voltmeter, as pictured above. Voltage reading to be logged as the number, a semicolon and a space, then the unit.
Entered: 15; mV
